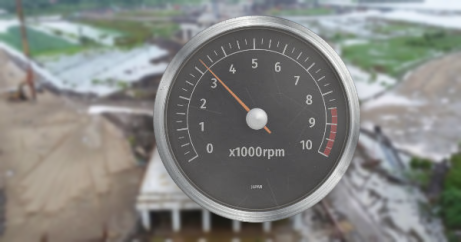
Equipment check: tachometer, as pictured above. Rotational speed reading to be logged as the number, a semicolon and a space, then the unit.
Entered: 3250; rpm
